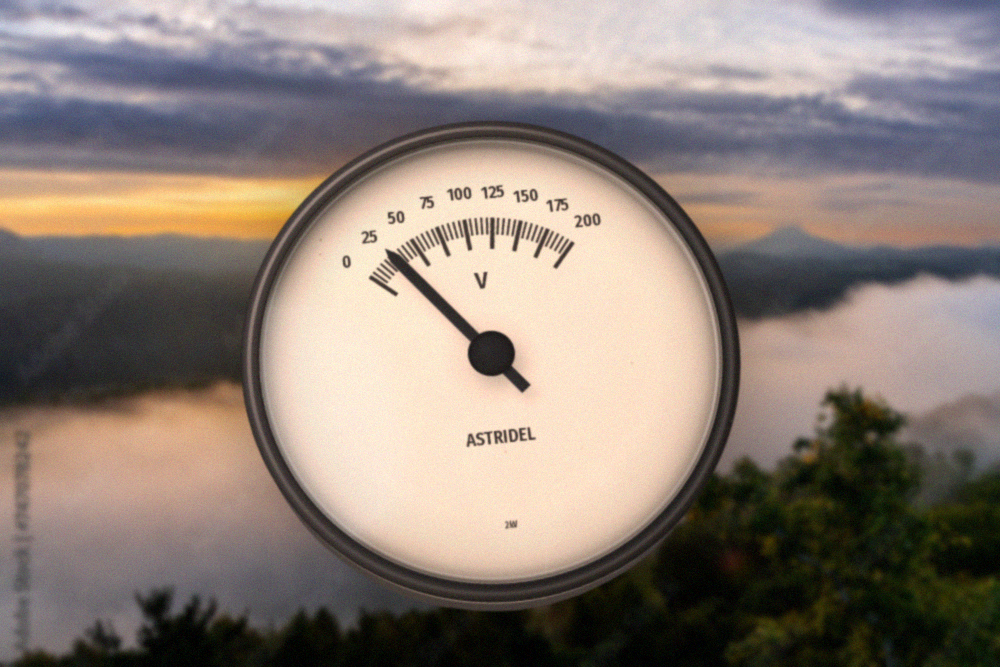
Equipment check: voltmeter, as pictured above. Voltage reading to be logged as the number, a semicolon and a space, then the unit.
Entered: 25; V
